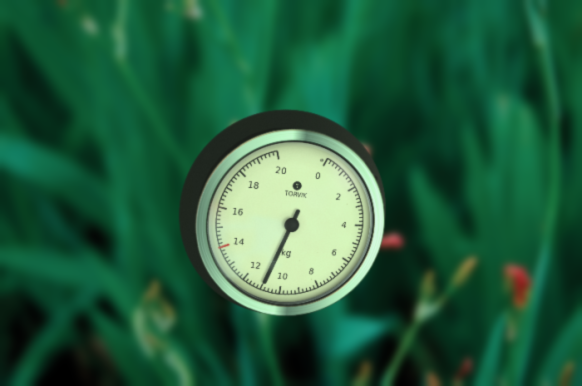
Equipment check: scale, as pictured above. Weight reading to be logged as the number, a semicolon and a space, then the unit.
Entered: 11; kg
